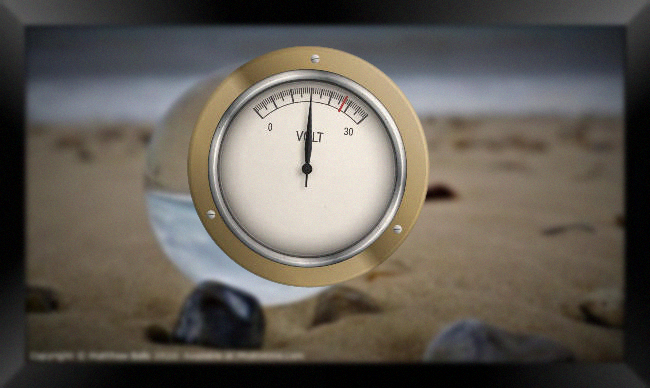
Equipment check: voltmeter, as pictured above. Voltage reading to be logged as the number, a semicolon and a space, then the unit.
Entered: 15; V
